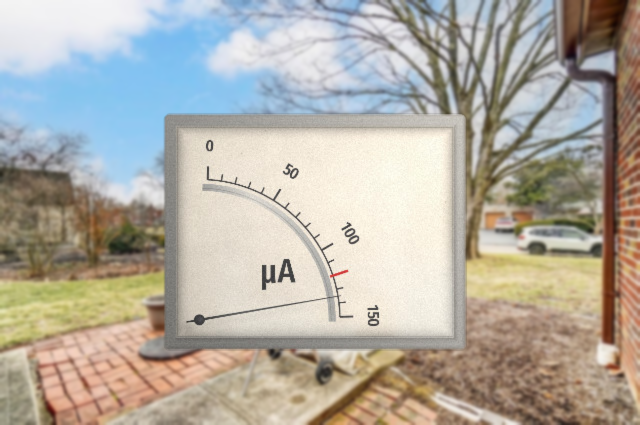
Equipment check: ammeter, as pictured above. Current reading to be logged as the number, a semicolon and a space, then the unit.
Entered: 135; µA
